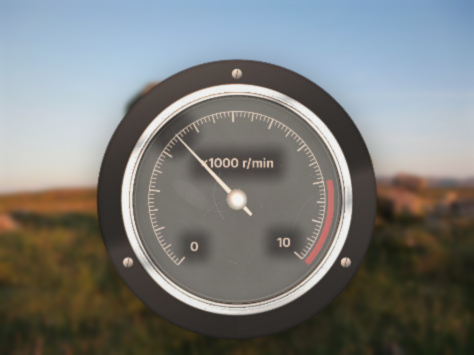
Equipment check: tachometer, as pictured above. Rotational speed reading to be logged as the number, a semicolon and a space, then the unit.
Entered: 3500; rpm
